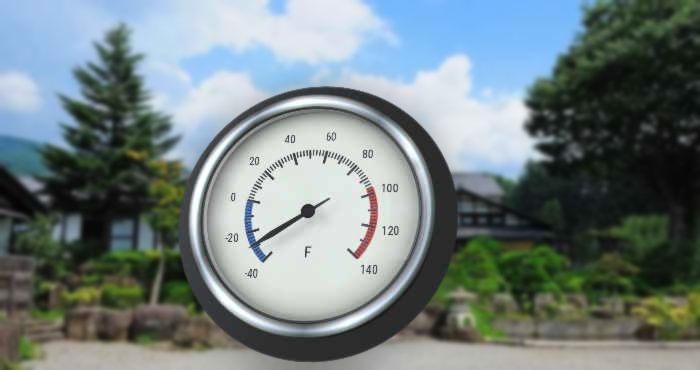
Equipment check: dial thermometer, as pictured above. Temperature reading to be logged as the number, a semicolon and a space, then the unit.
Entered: -30; °F
